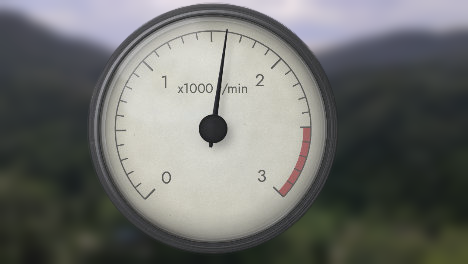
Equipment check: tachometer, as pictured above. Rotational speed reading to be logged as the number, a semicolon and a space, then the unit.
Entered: 1600; rpm
